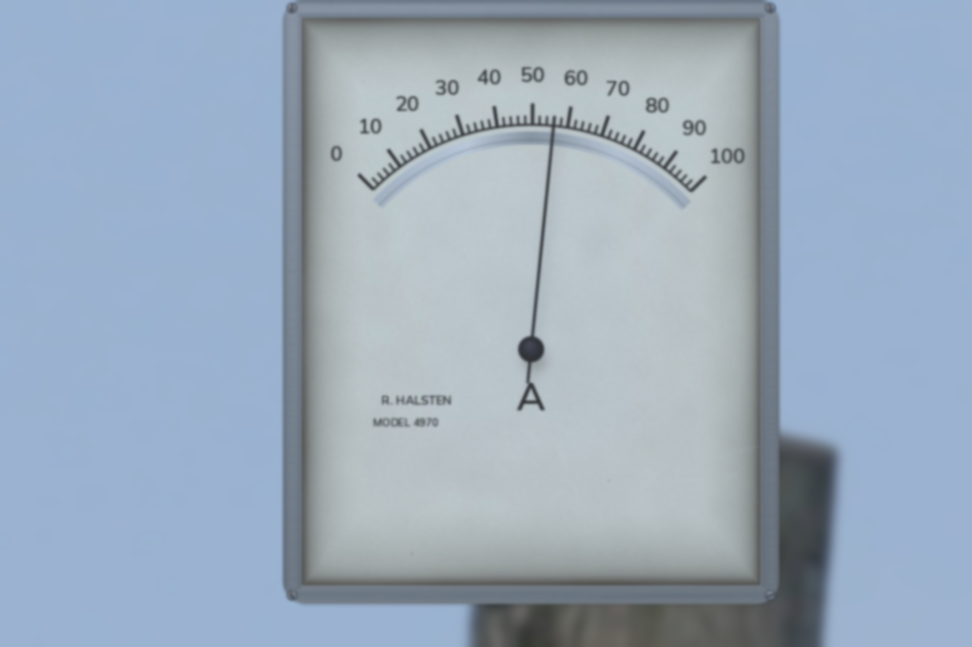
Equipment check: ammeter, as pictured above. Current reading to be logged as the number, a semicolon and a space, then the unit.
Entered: 56; A
